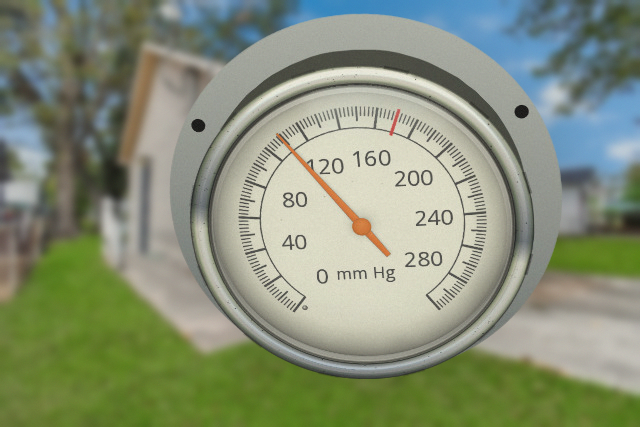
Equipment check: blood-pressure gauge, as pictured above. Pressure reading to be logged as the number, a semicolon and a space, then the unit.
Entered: 110; mmHg
